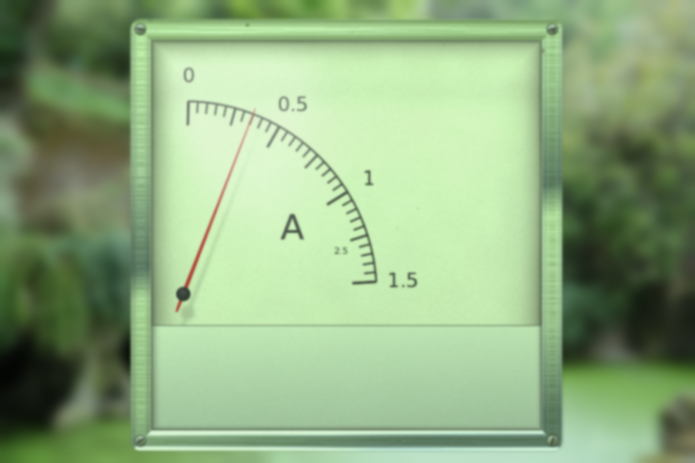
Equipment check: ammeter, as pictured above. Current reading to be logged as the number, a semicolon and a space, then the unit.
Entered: 0.35; A
